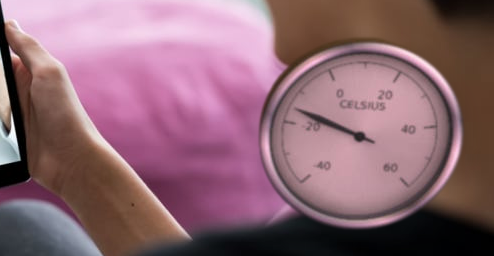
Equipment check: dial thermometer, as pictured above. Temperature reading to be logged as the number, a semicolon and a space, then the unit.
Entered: -15; °C
